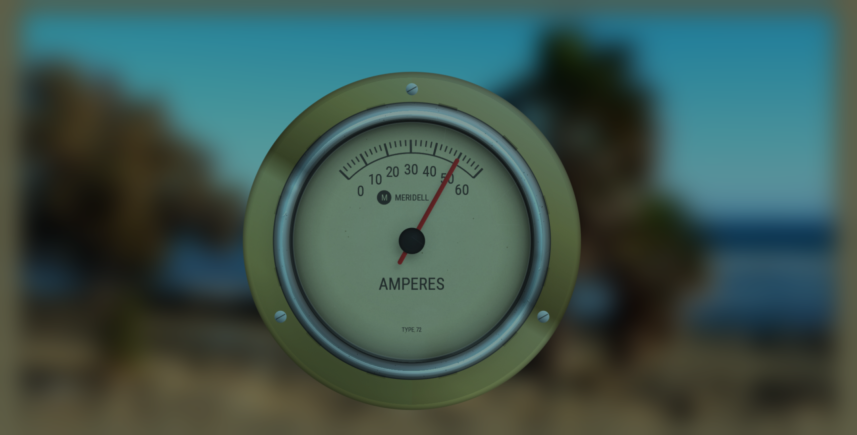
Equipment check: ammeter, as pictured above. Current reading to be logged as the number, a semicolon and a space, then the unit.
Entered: 50; A
